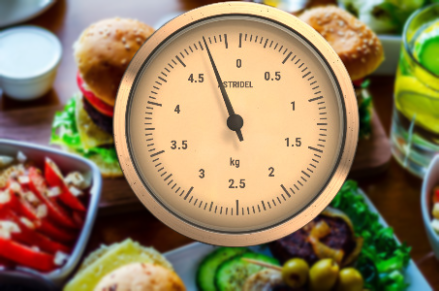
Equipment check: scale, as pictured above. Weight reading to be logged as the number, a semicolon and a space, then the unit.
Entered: 4.8; kg
